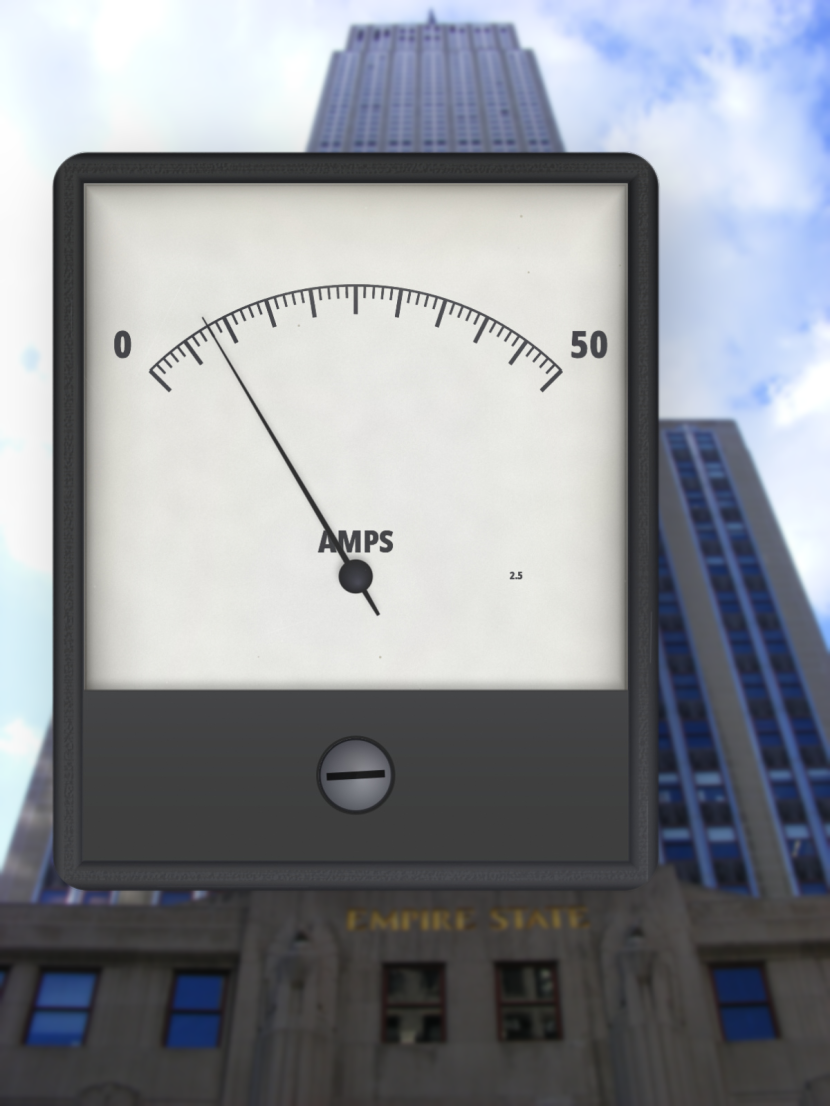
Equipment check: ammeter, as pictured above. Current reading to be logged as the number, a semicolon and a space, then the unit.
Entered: 8; A
